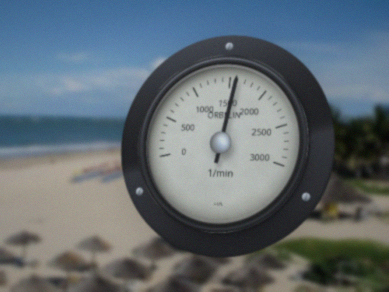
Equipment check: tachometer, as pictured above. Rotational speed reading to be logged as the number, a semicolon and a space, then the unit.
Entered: 1600; rpm
